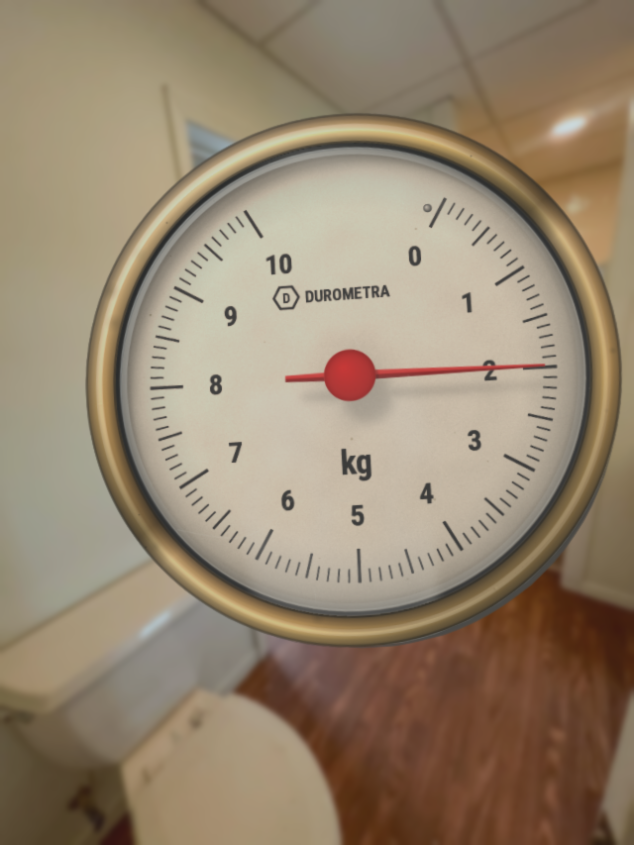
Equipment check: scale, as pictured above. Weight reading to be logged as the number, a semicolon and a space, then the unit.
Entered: 2; kg
